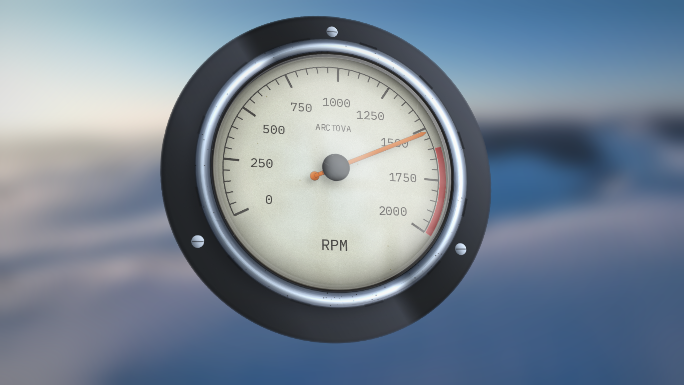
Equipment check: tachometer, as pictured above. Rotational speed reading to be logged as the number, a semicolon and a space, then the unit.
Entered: 1525; rpm
